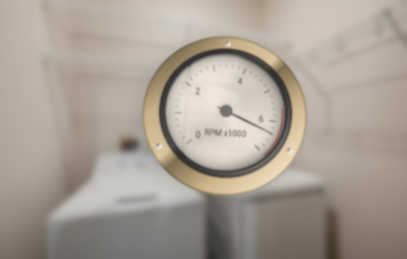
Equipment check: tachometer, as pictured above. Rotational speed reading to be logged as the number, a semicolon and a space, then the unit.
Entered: 6400; rpm
